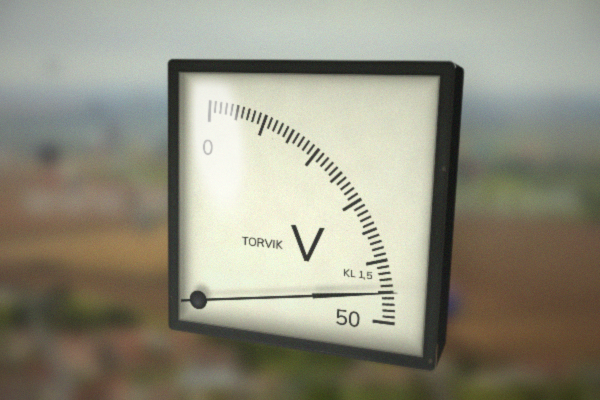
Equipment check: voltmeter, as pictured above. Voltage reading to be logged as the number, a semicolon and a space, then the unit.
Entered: 45; V
